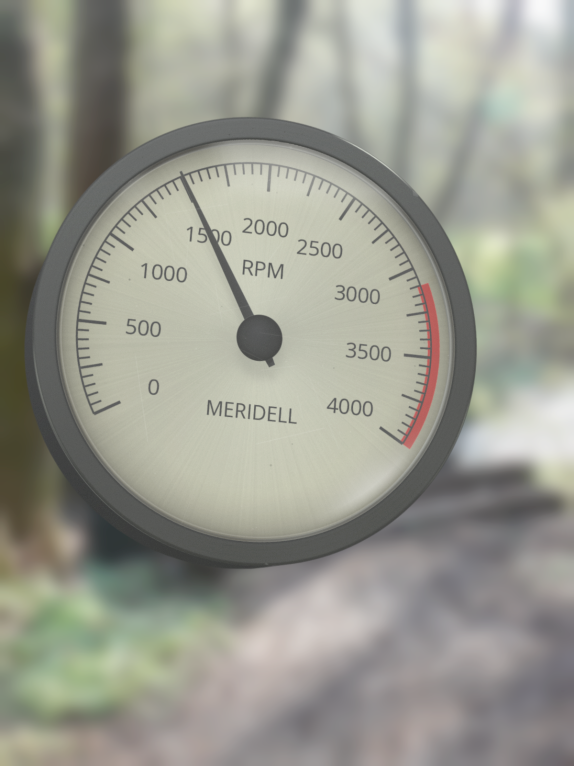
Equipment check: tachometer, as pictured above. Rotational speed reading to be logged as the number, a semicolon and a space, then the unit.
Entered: 1500; rpm
